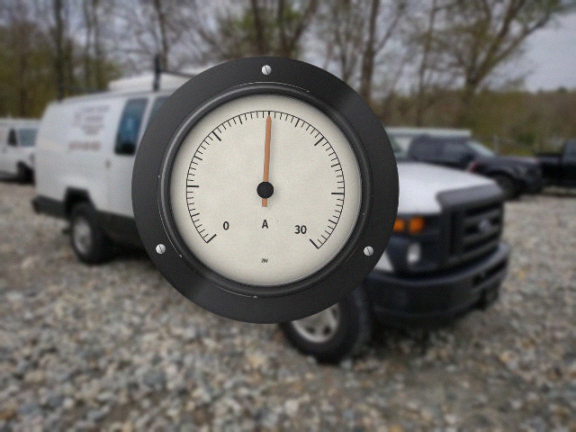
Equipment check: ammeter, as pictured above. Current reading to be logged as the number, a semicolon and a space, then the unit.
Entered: 15; A
